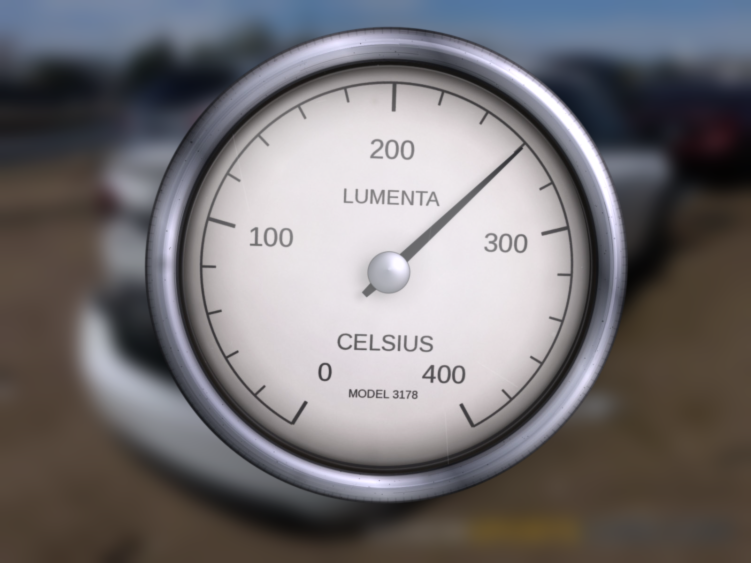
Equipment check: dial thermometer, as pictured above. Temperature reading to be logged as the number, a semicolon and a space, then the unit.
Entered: 260; °C
